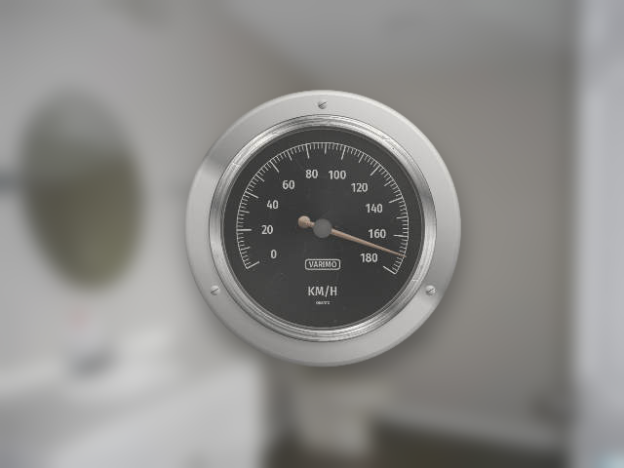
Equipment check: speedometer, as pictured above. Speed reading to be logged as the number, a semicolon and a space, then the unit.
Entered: 170; km/h
